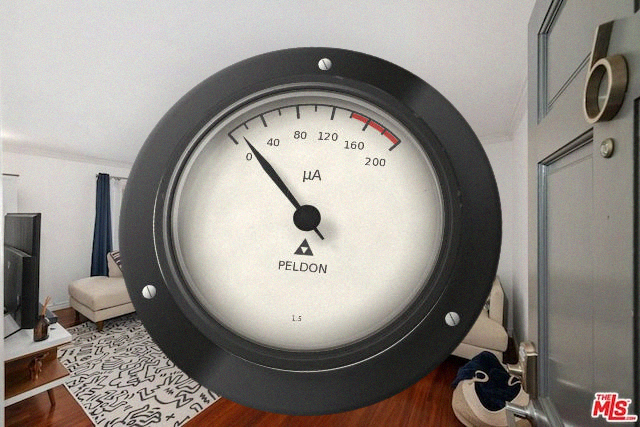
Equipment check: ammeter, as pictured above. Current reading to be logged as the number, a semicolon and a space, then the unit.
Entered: 10; µA
